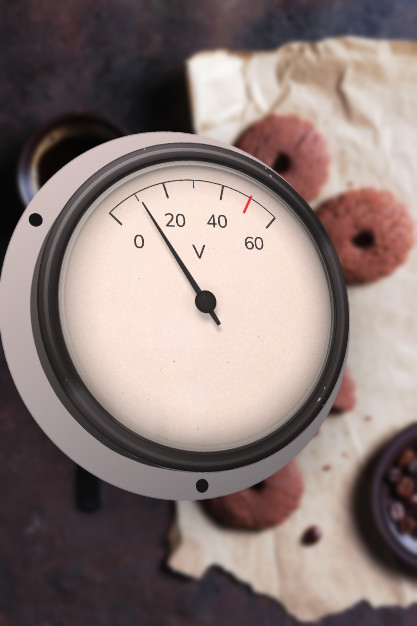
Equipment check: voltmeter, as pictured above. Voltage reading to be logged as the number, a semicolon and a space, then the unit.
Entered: 10; V
